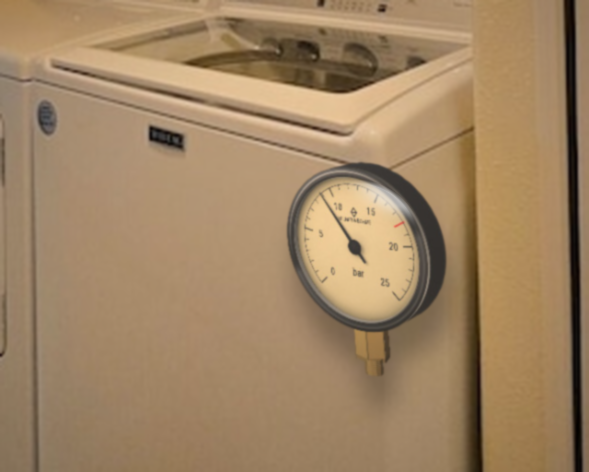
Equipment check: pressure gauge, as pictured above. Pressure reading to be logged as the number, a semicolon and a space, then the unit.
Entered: 9; bar
